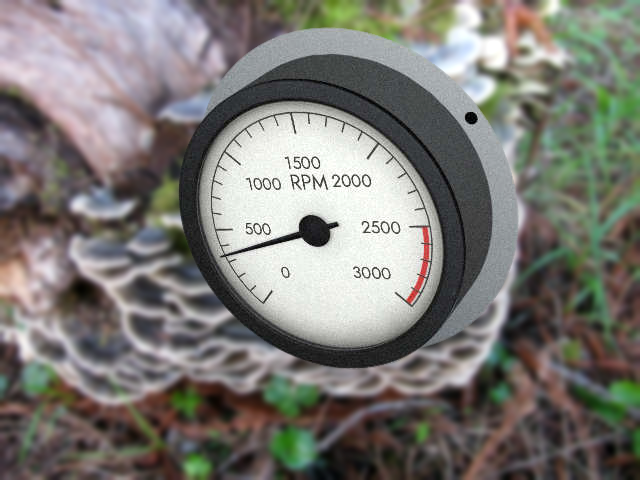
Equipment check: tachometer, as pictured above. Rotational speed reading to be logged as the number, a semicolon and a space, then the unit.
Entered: 350; rpm
